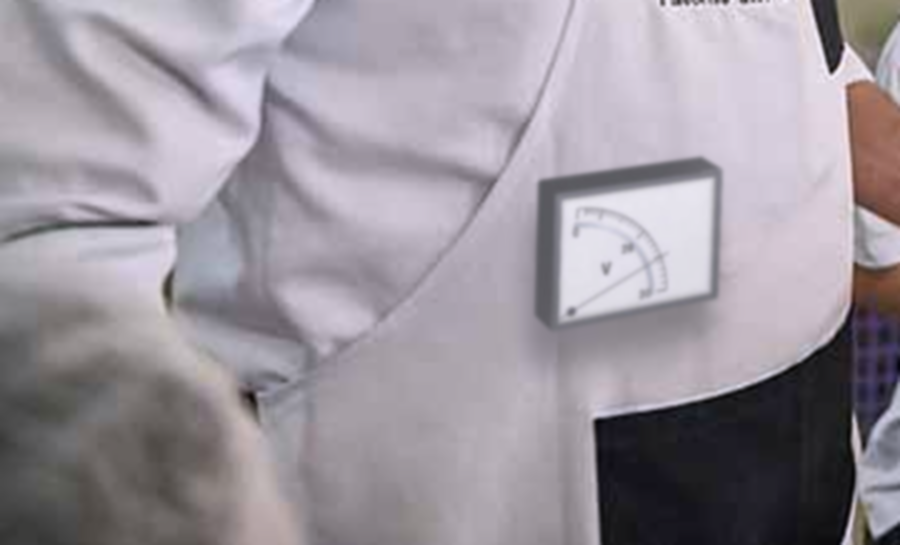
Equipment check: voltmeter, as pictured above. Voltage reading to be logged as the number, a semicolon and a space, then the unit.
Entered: 25; V
